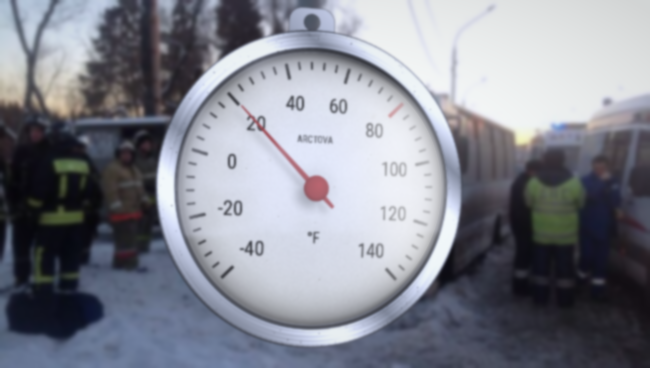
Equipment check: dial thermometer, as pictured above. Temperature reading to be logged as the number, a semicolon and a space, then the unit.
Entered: 20; °F
